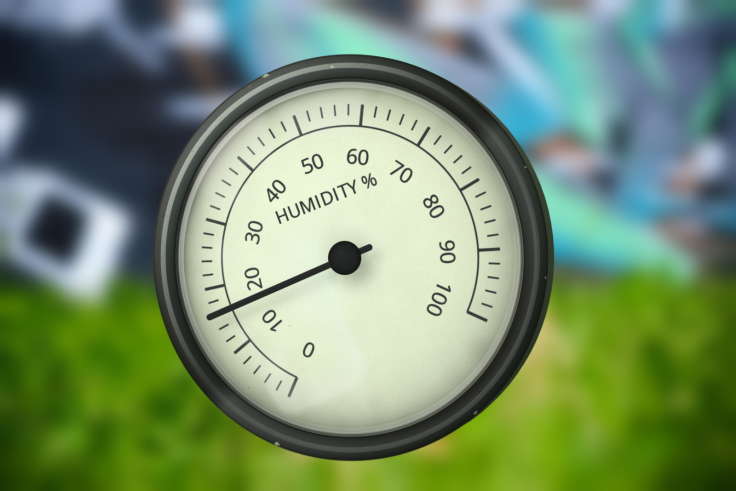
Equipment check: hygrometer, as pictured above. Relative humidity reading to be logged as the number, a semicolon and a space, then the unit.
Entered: 16; %
